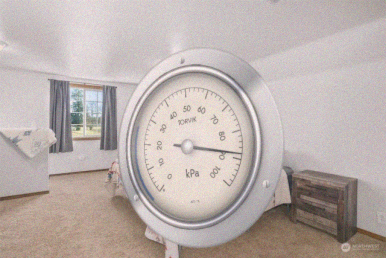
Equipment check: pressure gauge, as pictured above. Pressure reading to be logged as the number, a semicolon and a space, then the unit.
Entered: 88; kPa
